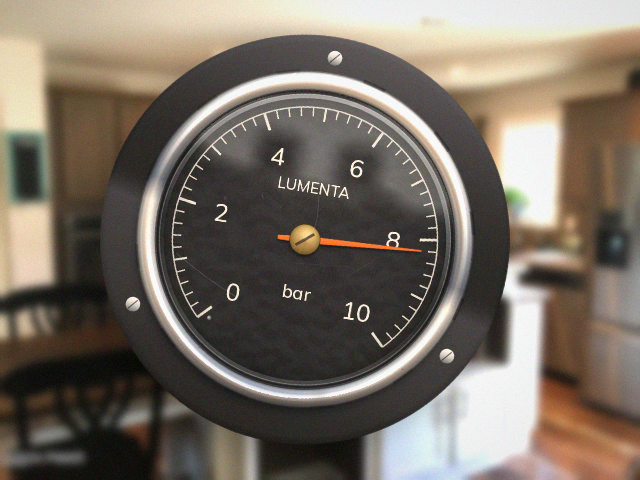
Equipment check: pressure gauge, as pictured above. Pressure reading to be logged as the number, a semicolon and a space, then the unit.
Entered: 8.2; bar
